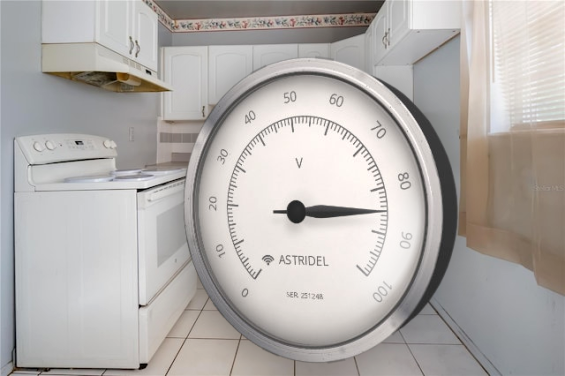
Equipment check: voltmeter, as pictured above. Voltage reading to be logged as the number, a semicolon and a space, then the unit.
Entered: 85; V
